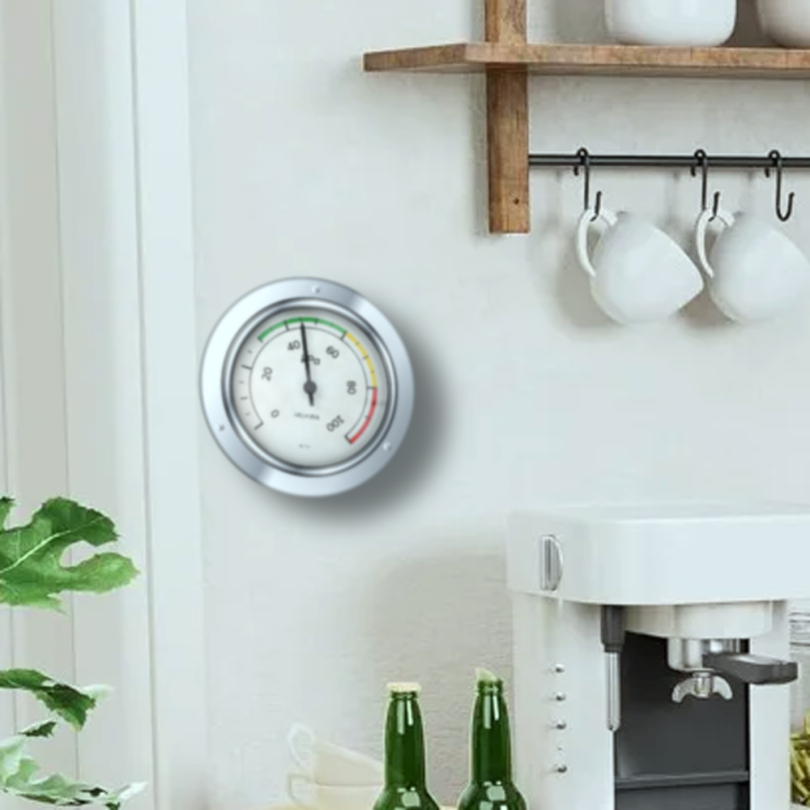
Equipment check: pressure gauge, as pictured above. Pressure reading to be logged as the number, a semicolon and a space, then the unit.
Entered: 45; kPa
